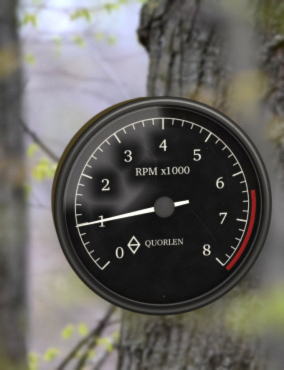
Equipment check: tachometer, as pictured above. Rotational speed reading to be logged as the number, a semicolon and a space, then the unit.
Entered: 1000; rpm
